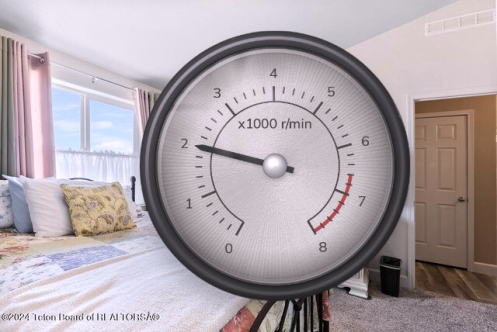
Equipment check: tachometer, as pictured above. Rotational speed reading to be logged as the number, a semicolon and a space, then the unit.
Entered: 2000; rpm
